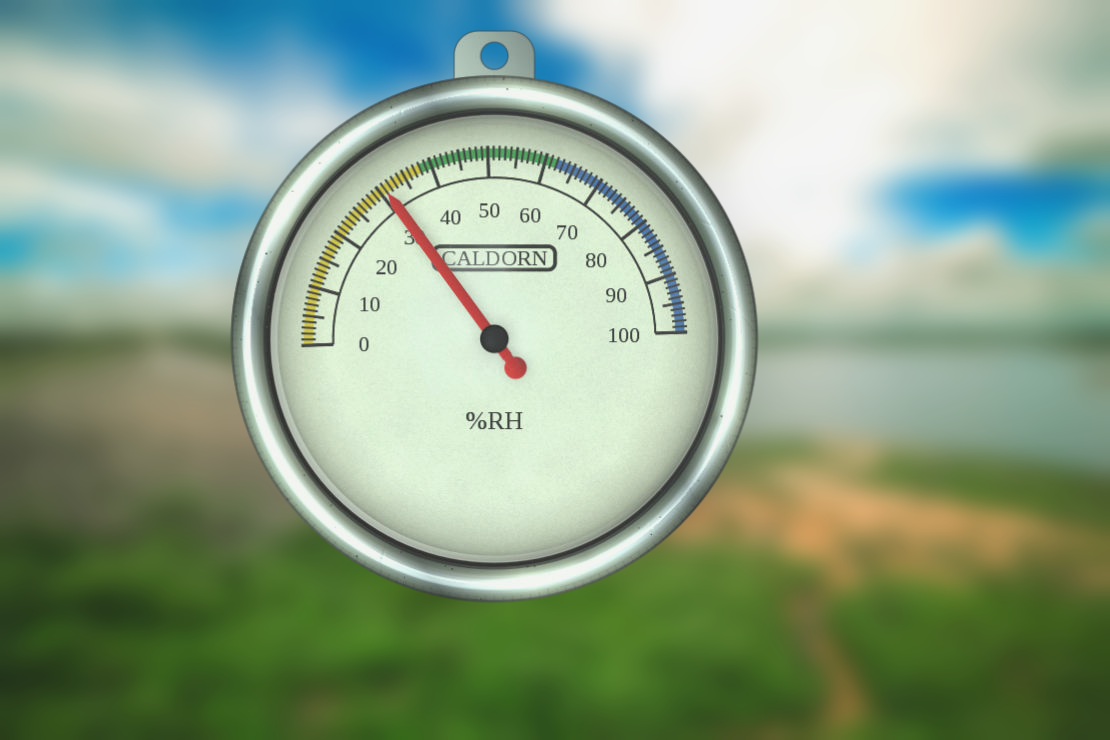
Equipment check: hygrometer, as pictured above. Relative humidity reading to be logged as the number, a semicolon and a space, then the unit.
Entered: 31; %
